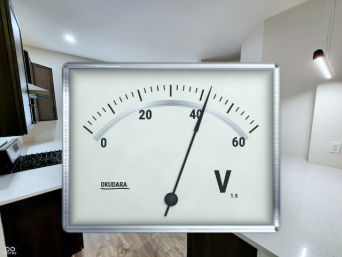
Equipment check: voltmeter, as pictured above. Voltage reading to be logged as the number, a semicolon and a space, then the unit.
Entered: 42; V
